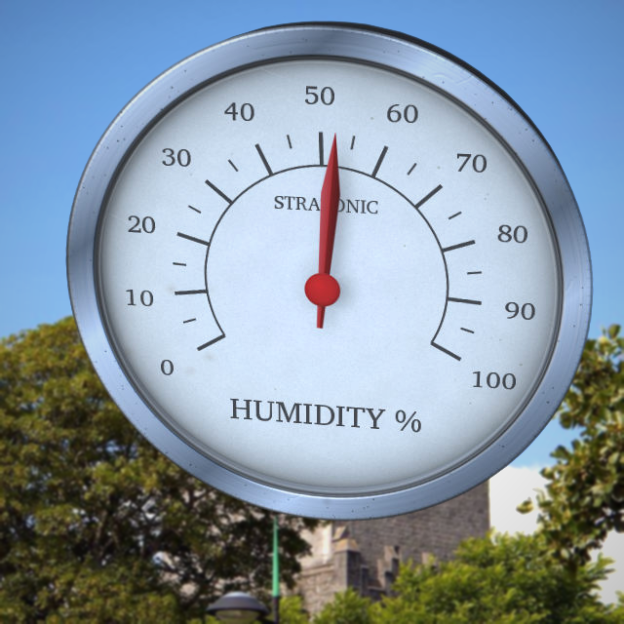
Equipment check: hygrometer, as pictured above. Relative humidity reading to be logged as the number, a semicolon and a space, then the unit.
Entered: 52.5; %
